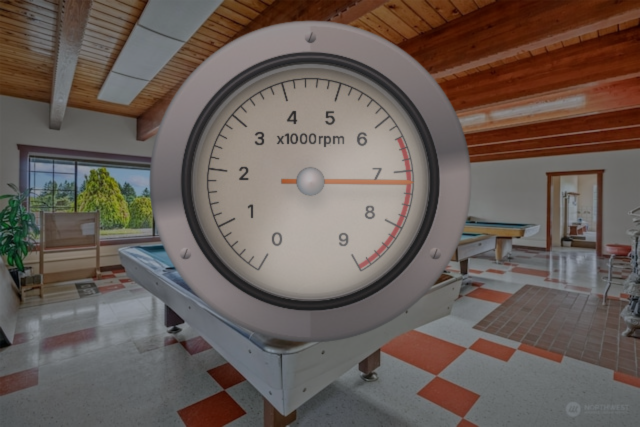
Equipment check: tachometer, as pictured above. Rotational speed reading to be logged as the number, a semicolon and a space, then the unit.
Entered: 7200; rpm
